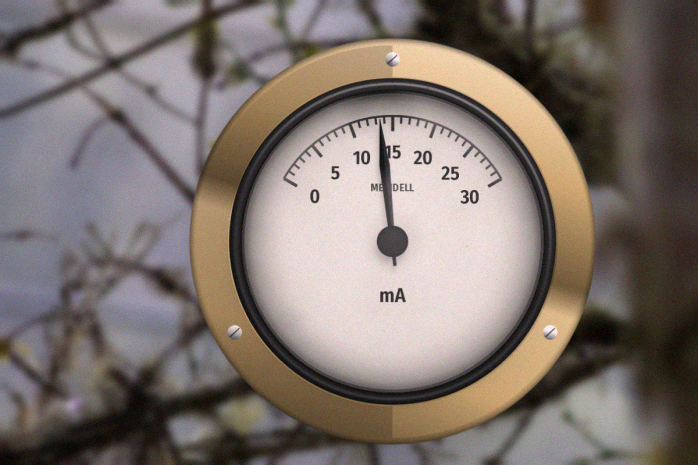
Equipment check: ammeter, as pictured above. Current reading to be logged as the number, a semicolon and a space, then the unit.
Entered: 13.5; mA
